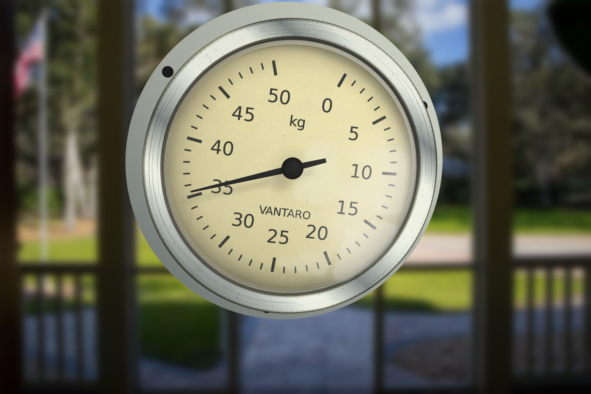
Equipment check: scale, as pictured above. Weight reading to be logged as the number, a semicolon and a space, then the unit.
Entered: 35.5; kg
